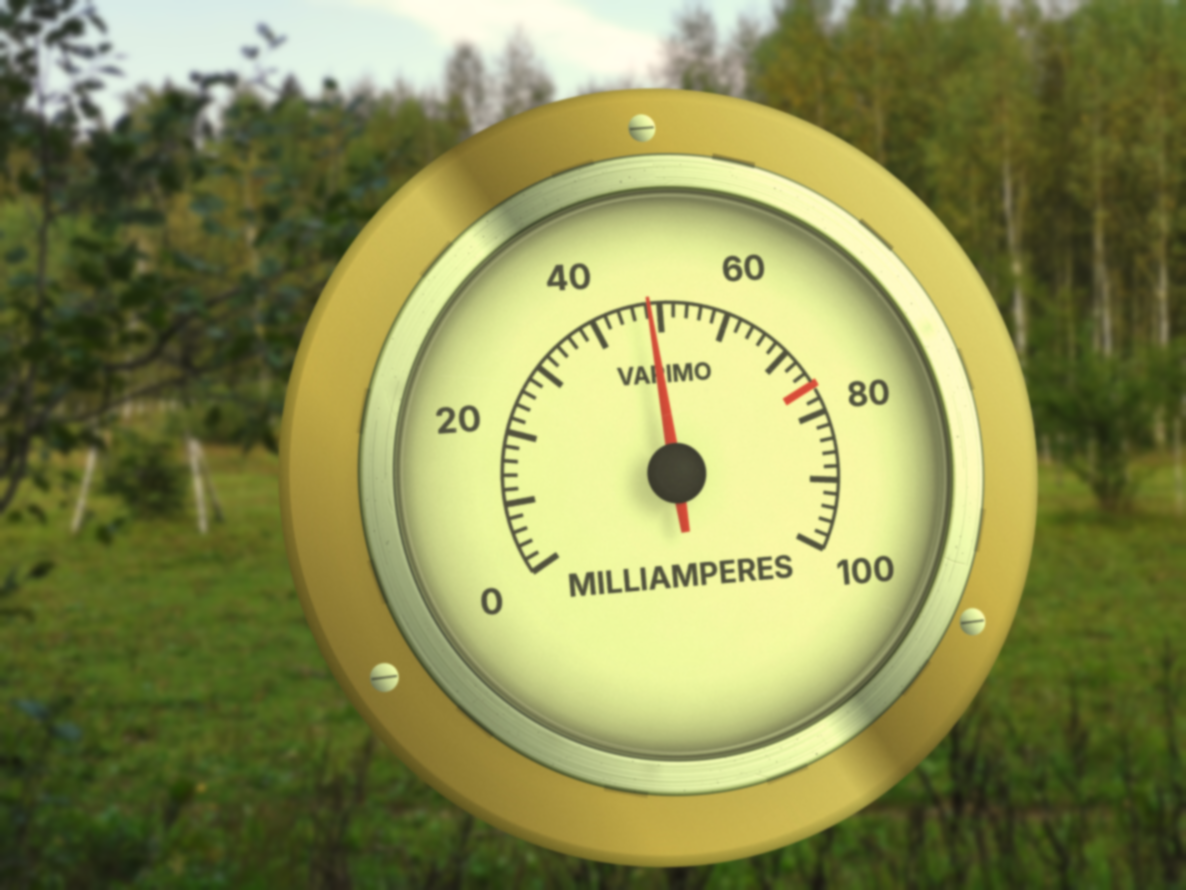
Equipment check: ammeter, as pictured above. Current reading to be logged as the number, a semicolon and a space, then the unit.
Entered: 48; mA
